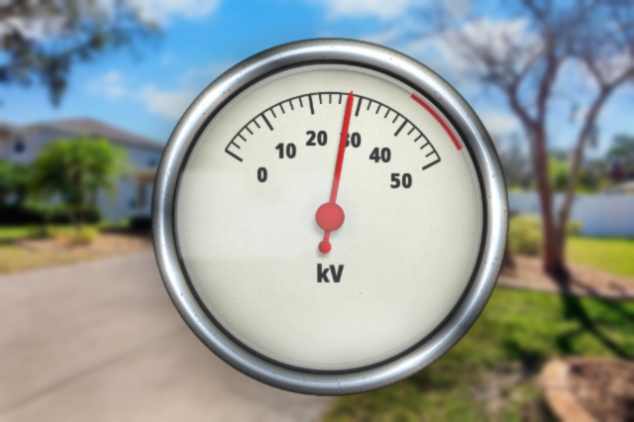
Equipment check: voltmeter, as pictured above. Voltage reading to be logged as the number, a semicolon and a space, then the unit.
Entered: 28; kV
